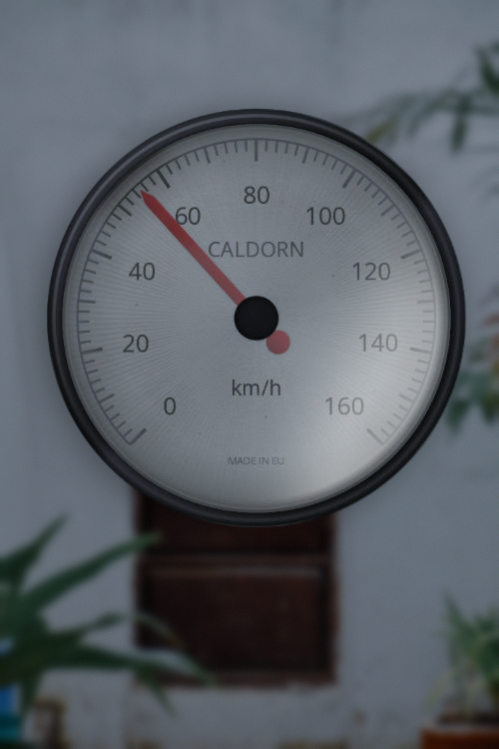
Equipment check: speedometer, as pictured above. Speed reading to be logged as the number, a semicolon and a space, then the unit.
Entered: 55; km/h
